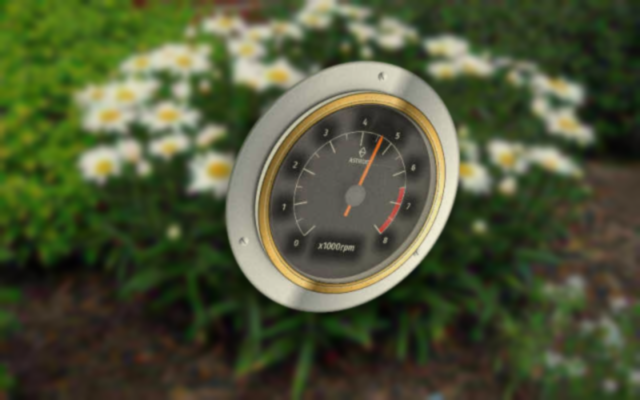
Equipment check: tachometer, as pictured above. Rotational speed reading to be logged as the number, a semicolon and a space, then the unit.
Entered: 4500; rpm
